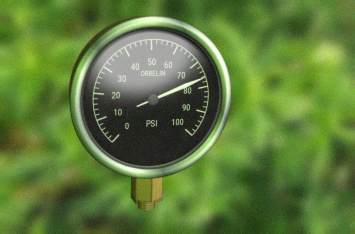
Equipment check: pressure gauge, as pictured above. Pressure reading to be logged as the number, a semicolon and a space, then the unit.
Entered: 76; psi
